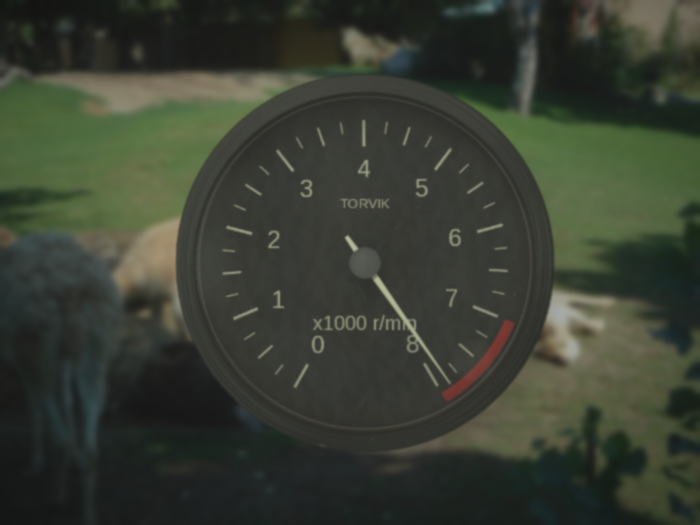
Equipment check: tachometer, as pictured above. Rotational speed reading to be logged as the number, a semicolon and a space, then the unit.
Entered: 7875; rpm
